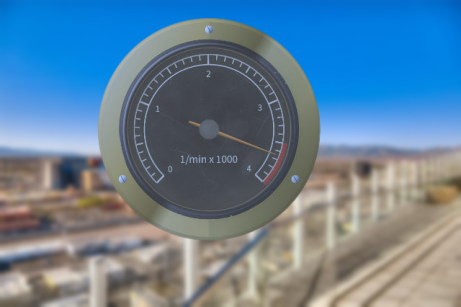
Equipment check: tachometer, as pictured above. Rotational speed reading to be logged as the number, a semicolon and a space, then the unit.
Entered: 3650; rpm
